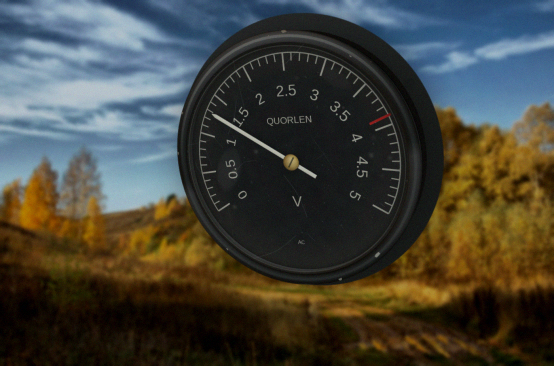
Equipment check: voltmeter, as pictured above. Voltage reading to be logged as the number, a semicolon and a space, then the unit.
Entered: 1.3; V
